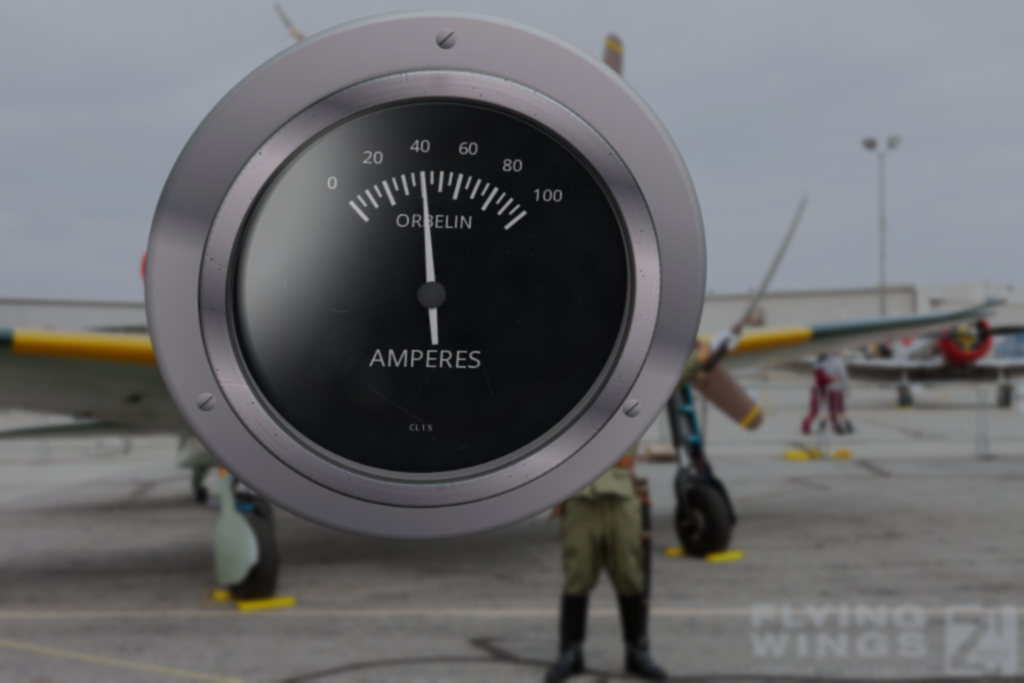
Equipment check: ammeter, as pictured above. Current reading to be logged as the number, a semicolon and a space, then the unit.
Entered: 40; A
